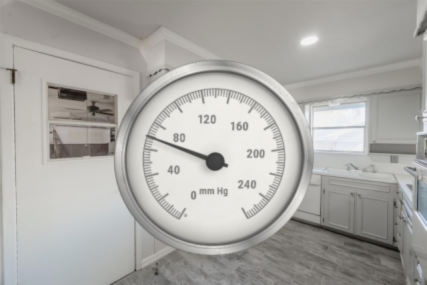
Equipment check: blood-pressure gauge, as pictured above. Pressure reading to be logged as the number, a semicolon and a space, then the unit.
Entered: 70; mmHg
